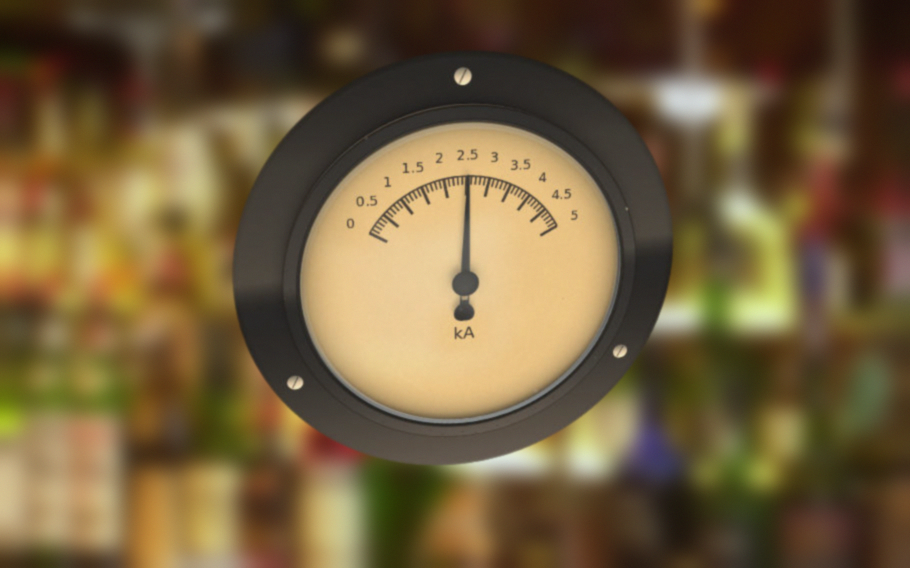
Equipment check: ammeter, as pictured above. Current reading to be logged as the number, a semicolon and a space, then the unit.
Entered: 2.5; kA
